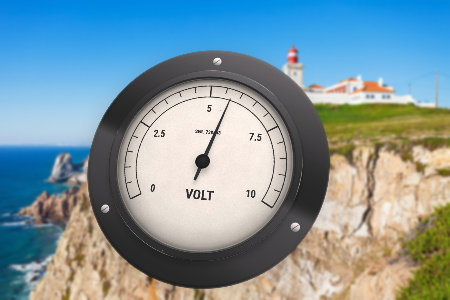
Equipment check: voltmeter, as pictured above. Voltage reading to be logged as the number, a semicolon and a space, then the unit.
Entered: 5.75; V
